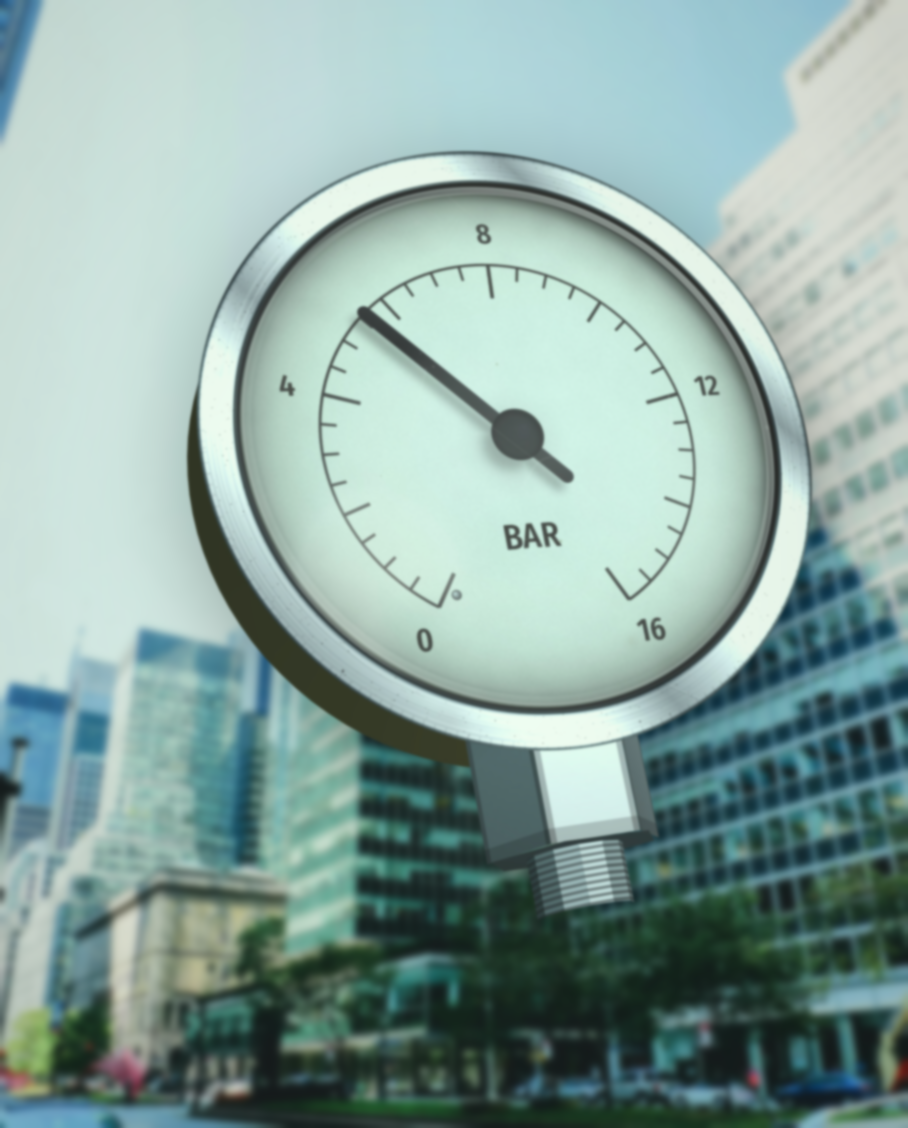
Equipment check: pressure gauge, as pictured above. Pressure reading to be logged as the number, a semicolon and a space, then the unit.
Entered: 5.5; bar
